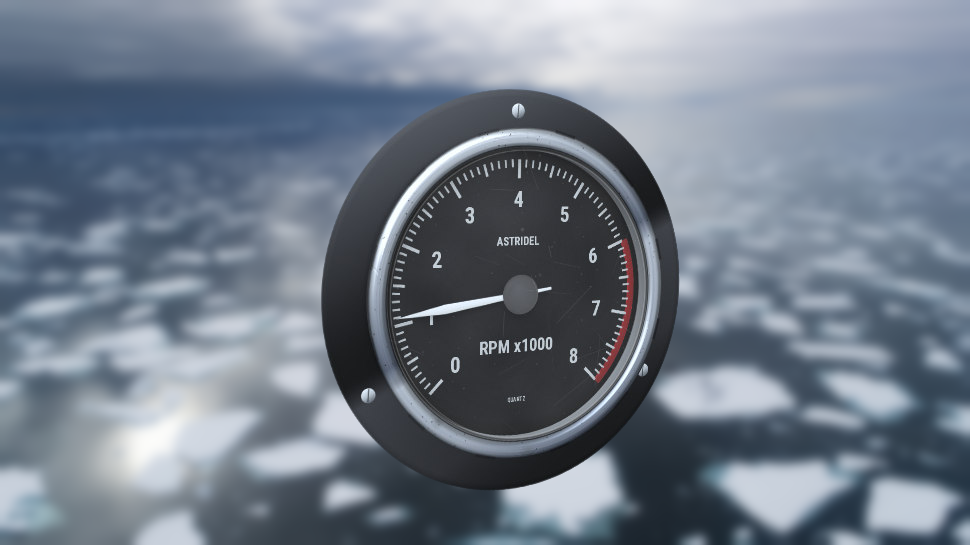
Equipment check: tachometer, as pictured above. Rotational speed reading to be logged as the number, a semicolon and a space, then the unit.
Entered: 1100; rpm
